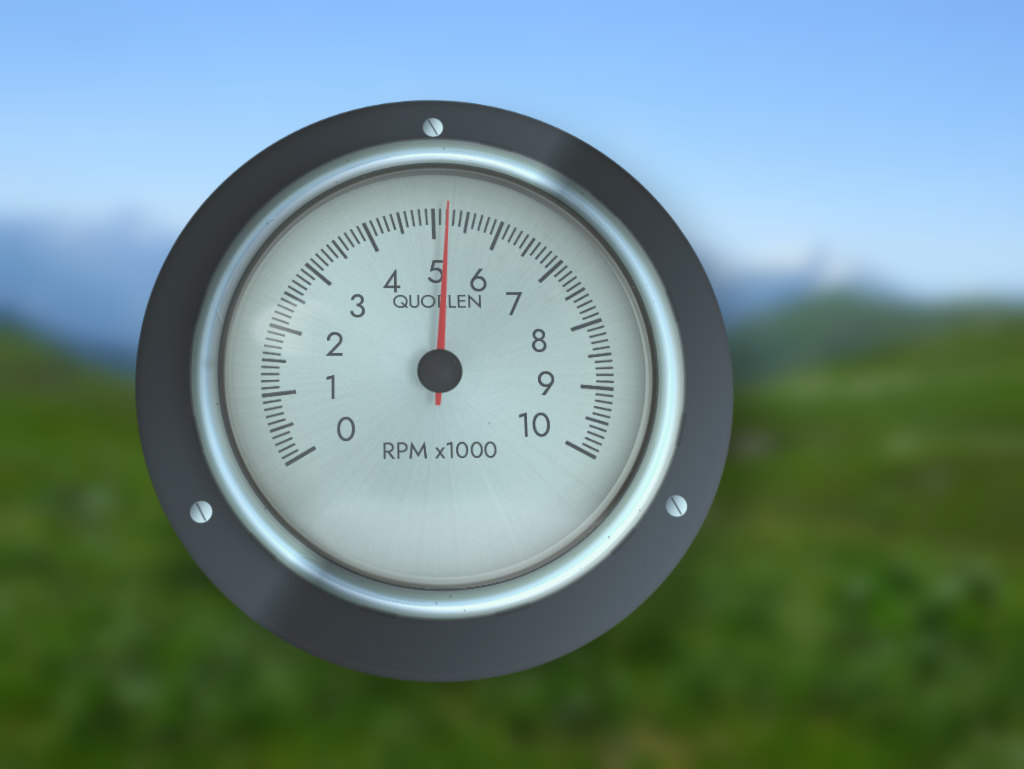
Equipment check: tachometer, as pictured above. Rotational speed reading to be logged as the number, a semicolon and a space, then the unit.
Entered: 5200; rpm
